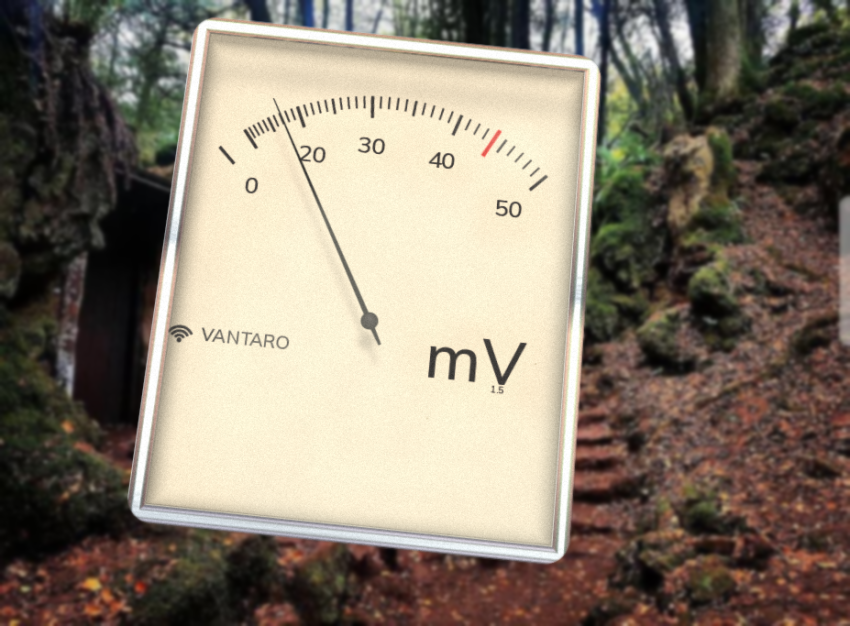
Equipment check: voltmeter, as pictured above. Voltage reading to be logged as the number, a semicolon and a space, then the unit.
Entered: 17; mV
